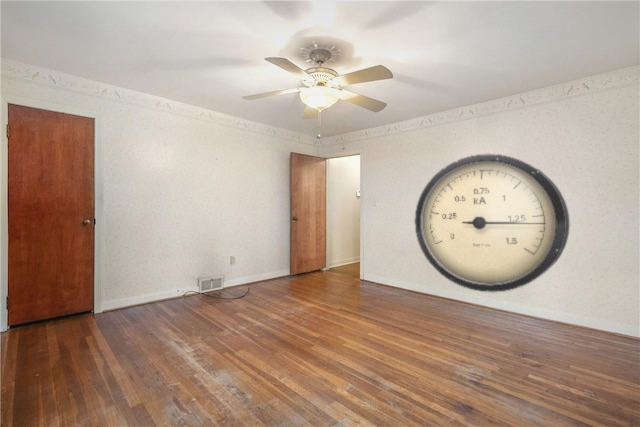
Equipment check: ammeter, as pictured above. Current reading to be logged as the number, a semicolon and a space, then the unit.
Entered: 1.3; kA
